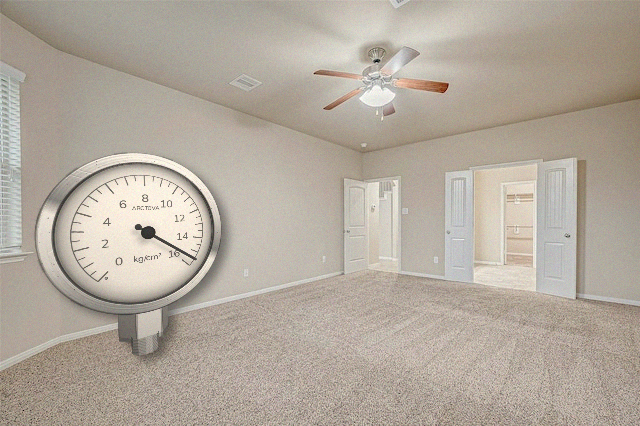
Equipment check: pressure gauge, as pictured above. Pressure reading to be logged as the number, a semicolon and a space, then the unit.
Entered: 15.5; kg/cm²
